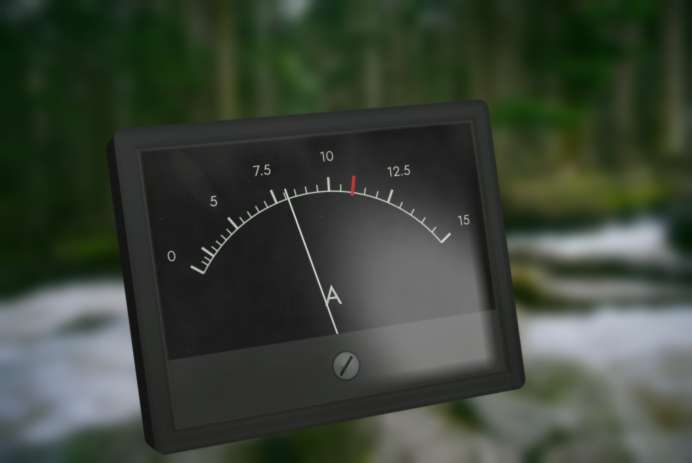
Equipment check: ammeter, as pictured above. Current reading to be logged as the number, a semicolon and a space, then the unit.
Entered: 8; A
